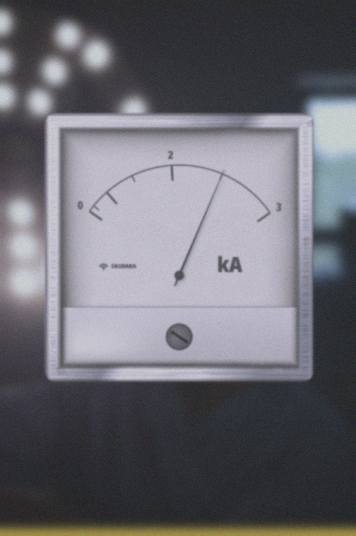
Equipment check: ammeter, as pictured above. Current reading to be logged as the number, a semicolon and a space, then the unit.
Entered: 2.5; kA
